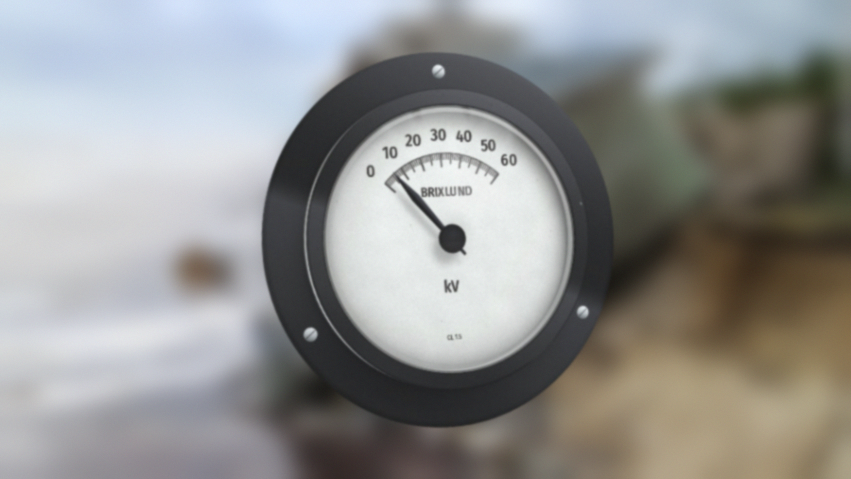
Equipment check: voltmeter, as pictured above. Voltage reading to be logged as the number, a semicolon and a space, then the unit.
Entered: 5; kV
